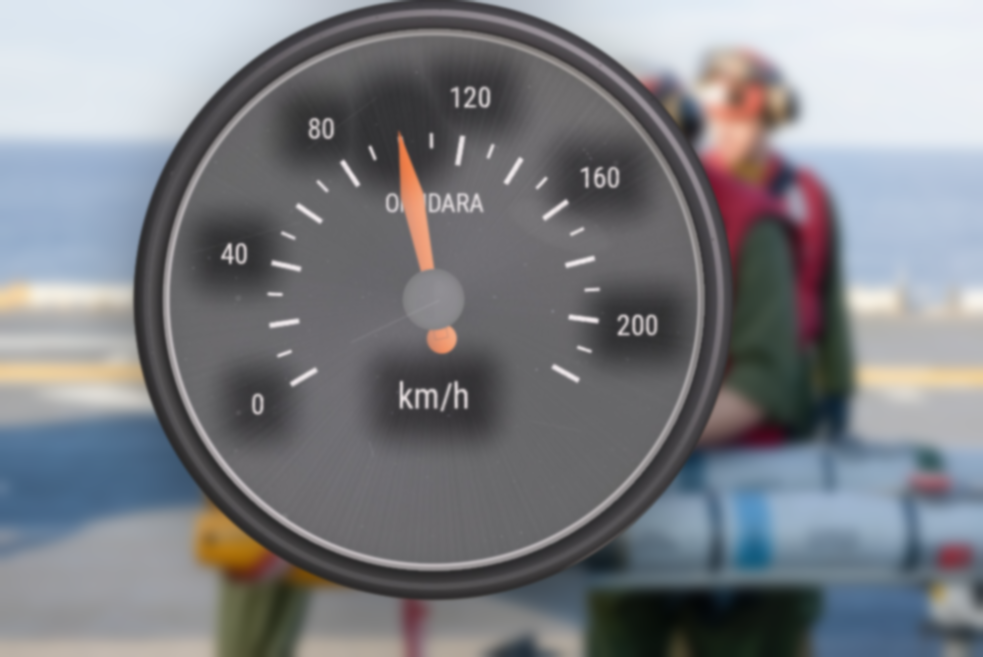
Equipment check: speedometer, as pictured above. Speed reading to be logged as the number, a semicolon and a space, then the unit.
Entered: 100; km/h
